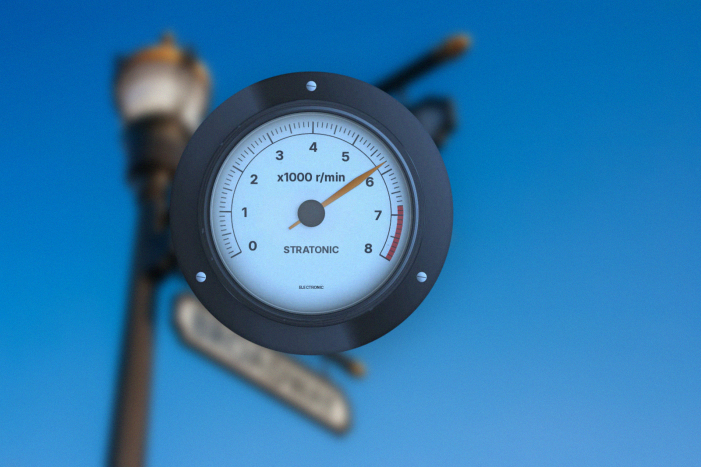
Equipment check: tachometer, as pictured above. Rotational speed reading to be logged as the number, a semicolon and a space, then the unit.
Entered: 5800; rpm
